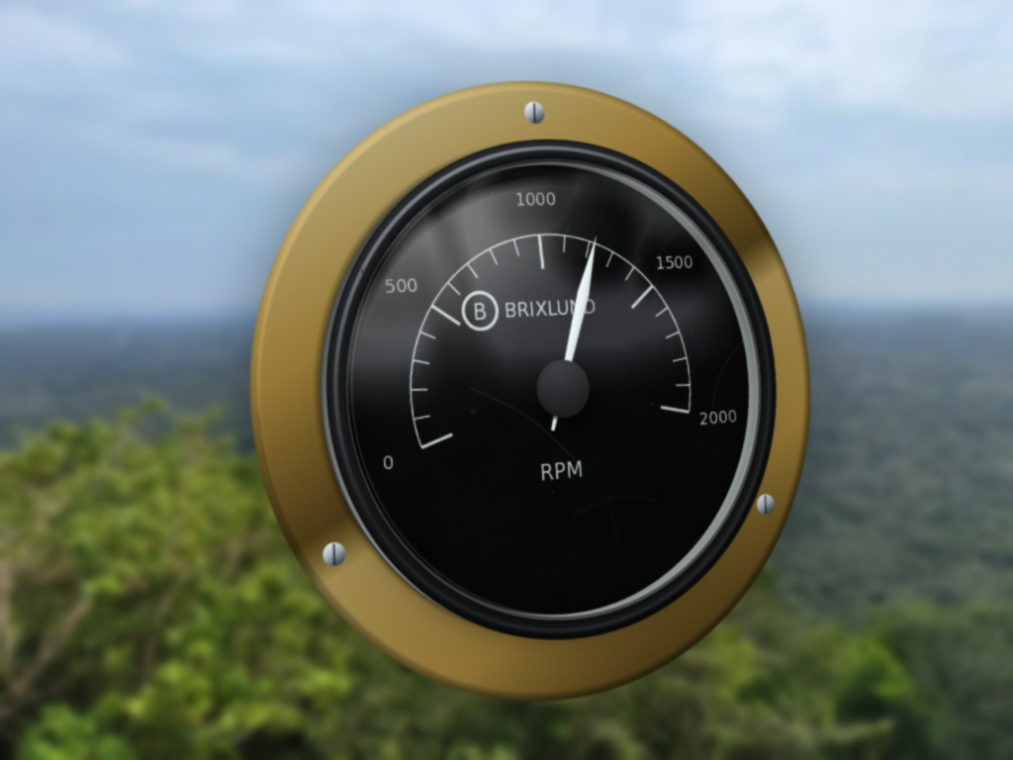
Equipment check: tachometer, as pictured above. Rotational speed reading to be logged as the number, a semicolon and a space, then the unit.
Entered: 1200; rpm
